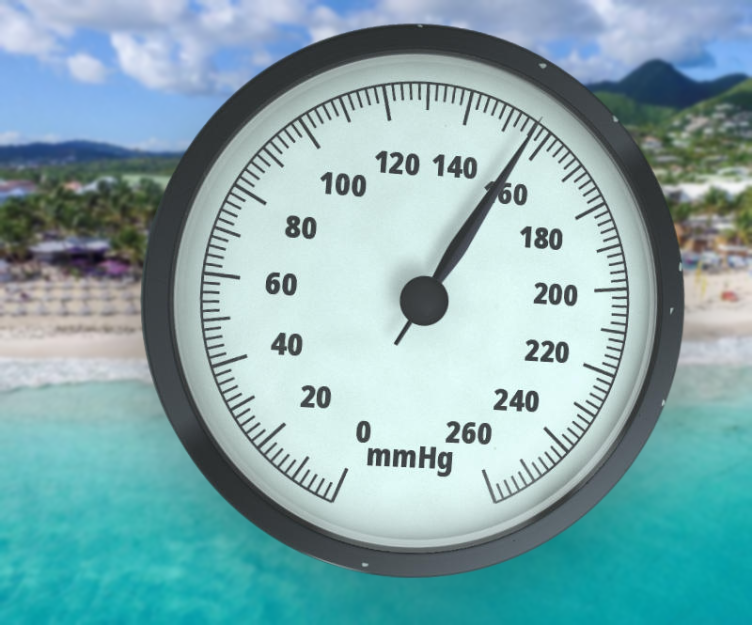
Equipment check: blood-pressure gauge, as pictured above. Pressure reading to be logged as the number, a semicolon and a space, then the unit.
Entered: 156; mmHg
